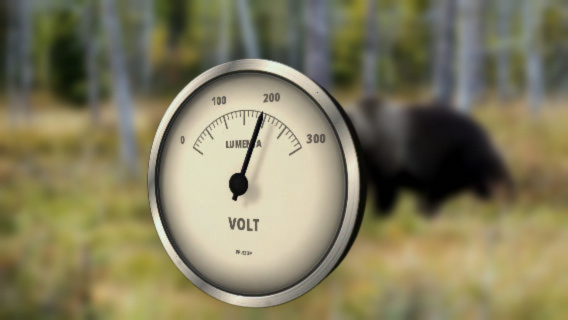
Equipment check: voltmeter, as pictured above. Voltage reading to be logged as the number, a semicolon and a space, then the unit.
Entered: 200; V
